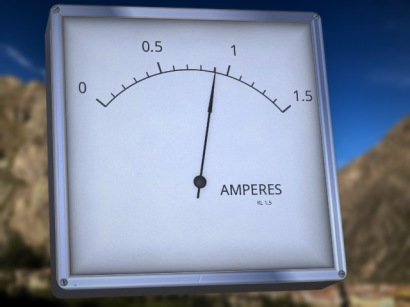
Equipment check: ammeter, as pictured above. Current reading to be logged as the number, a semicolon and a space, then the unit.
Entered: 0.9; A
